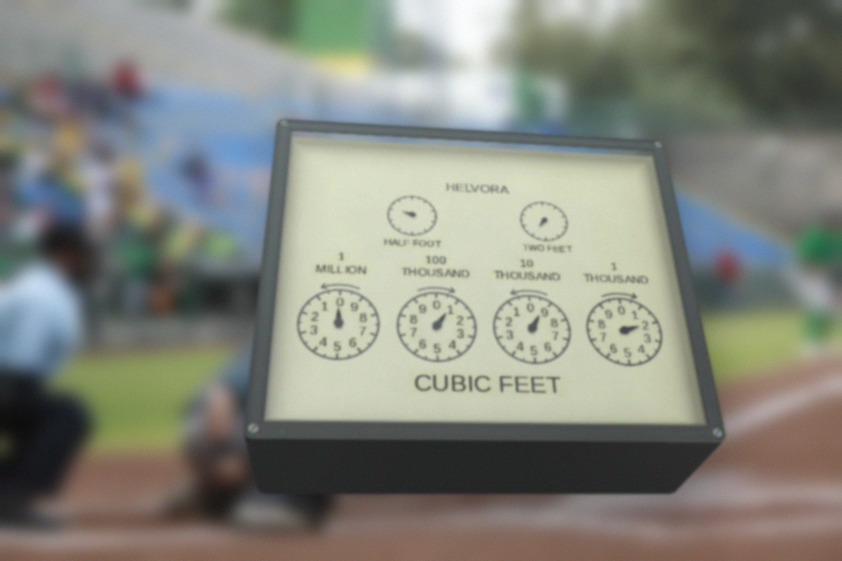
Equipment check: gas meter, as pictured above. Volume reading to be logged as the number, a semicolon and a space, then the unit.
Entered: 9200; ft³
